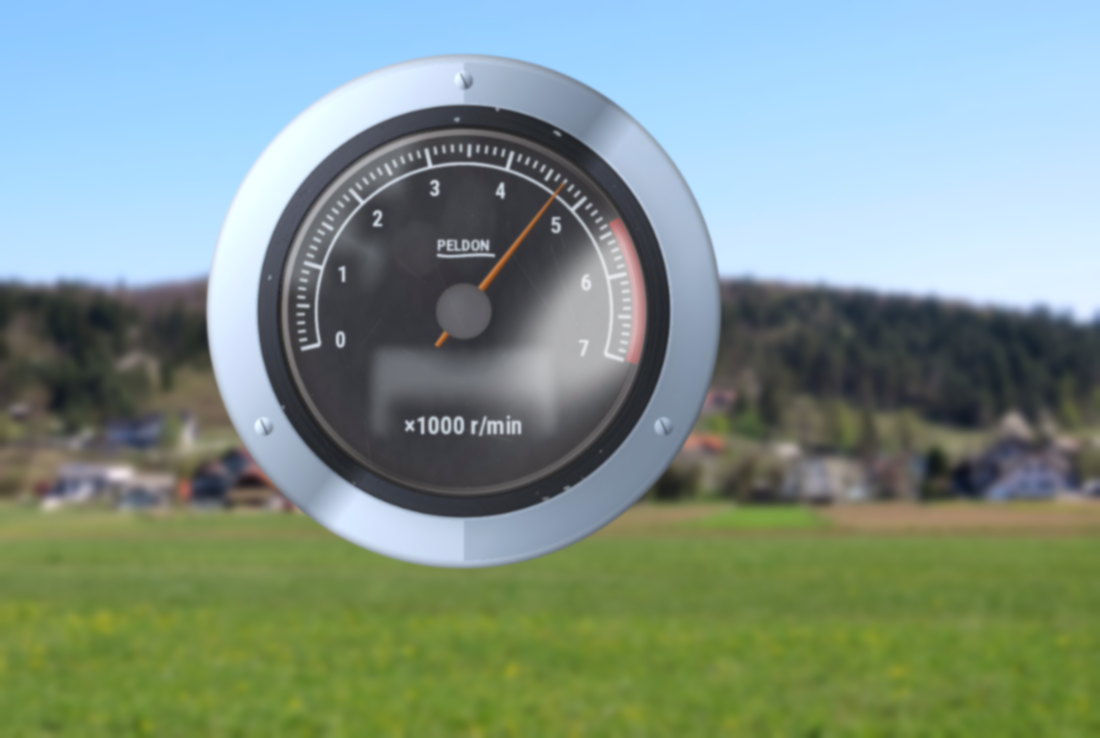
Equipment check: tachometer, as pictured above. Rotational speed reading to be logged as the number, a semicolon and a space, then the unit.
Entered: 4700; rpm
